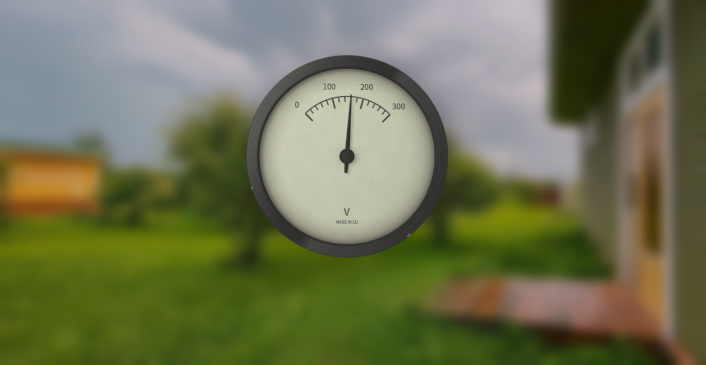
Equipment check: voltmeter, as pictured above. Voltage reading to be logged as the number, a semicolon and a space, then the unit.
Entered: 160; V
